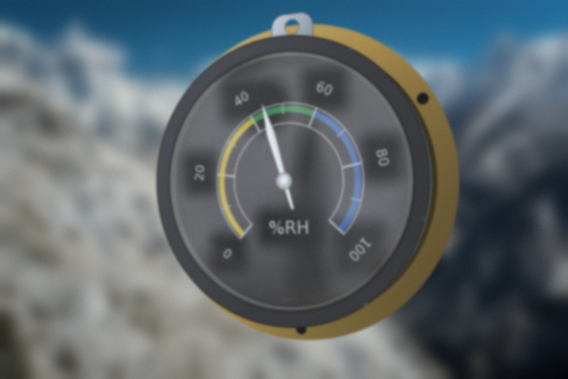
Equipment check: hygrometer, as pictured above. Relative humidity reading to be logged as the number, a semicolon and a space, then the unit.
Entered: 45; %
